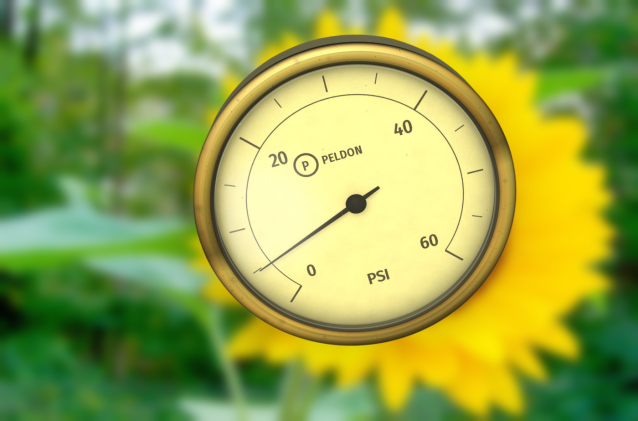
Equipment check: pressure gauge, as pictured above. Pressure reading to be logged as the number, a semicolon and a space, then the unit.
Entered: 5; psi
